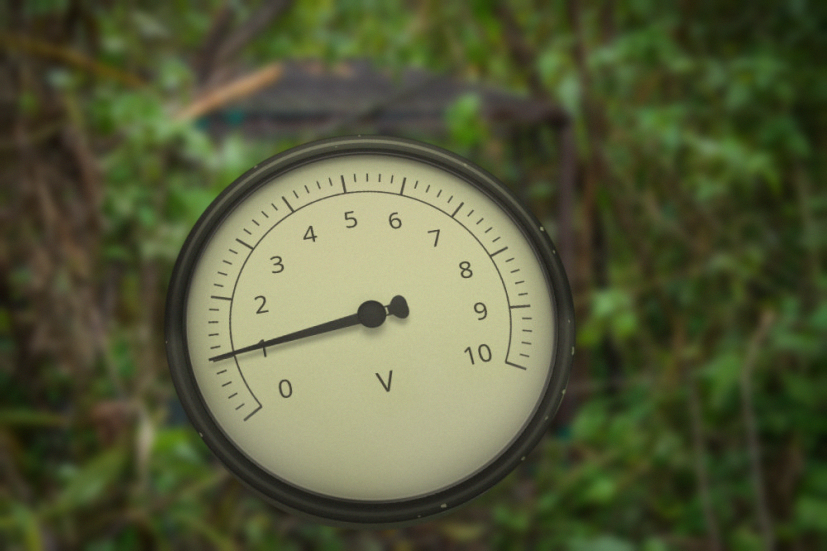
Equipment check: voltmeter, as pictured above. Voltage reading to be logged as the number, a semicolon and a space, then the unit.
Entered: 1; V
